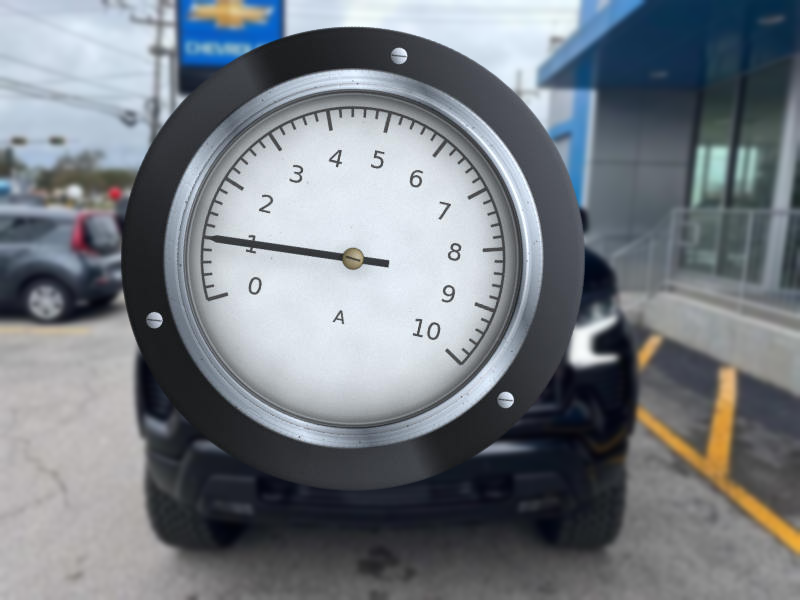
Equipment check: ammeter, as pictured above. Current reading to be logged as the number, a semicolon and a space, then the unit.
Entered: 1; A
